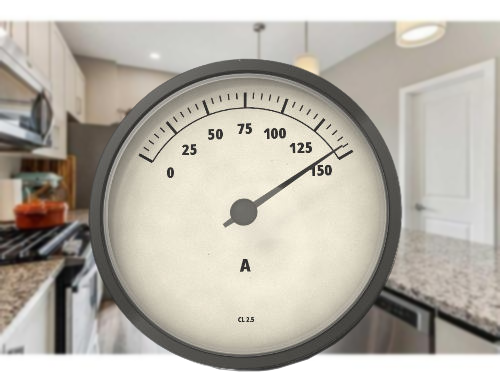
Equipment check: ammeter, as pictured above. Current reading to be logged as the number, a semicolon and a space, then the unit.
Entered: 145; A
